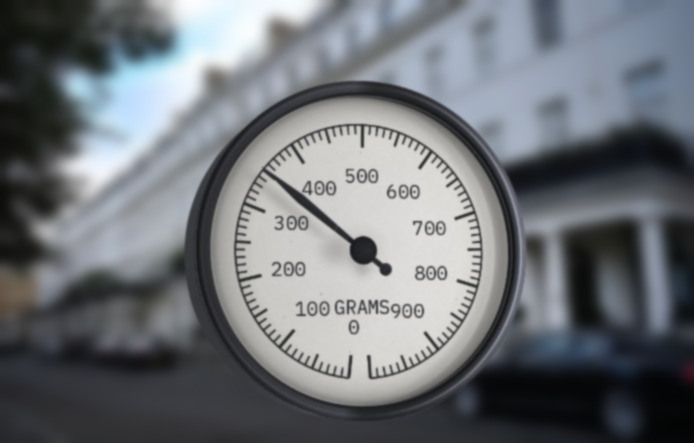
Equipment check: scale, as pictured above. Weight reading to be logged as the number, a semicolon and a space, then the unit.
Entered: 350; g
